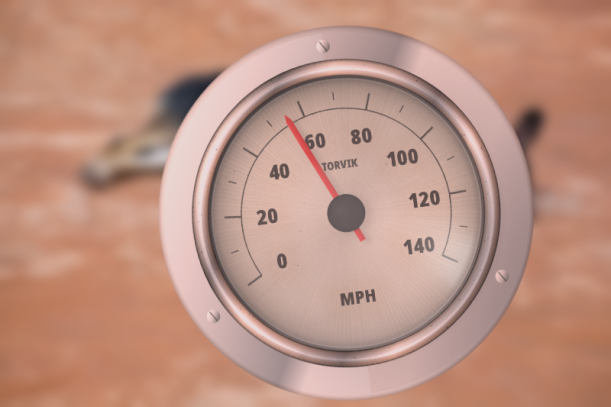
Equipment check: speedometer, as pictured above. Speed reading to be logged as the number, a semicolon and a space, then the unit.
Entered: 55; mph
